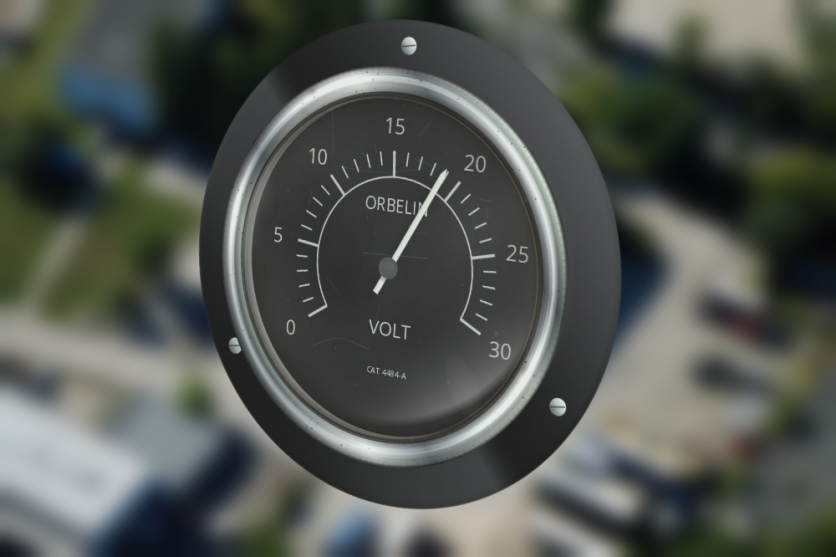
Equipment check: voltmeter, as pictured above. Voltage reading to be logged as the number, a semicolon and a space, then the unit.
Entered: 19; V
